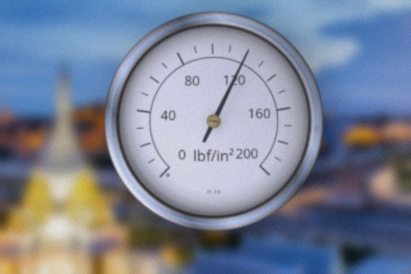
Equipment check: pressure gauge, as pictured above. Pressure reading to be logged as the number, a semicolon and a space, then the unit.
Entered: 120; psi
